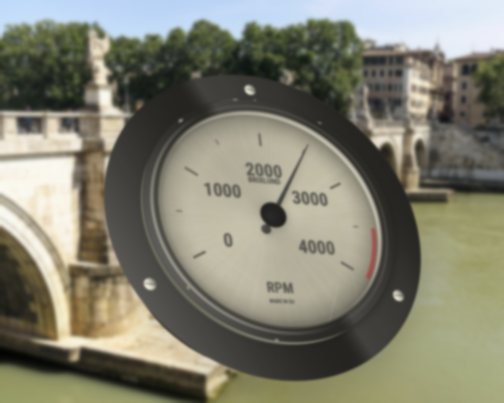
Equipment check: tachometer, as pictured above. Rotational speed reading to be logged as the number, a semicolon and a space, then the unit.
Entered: 2500; rpm
